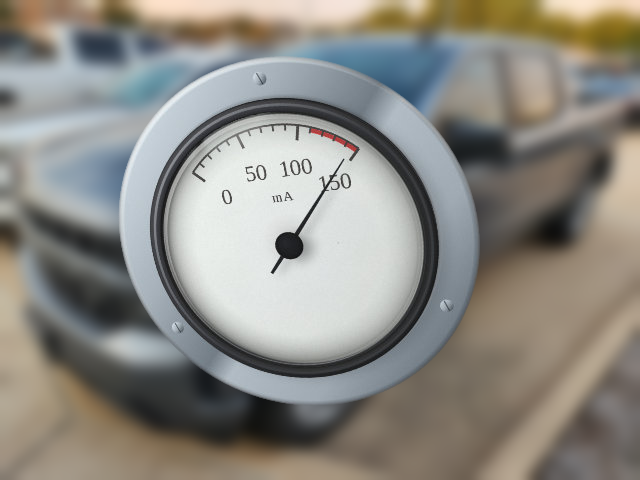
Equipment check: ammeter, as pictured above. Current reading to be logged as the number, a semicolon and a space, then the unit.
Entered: 145; mA
